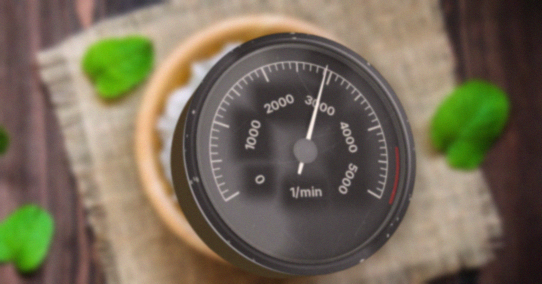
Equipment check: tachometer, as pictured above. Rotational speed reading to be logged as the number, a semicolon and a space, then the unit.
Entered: 2900; rpm
